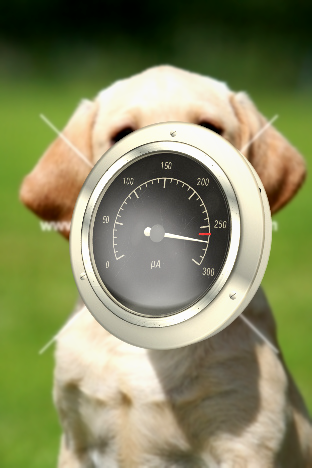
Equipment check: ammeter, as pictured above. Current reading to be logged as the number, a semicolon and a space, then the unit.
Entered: 270; µA
